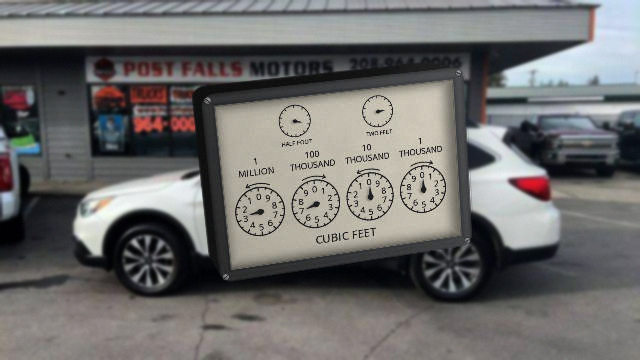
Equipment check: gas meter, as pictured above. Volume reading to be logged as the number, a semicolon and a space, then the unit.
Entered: 270000; ft³
